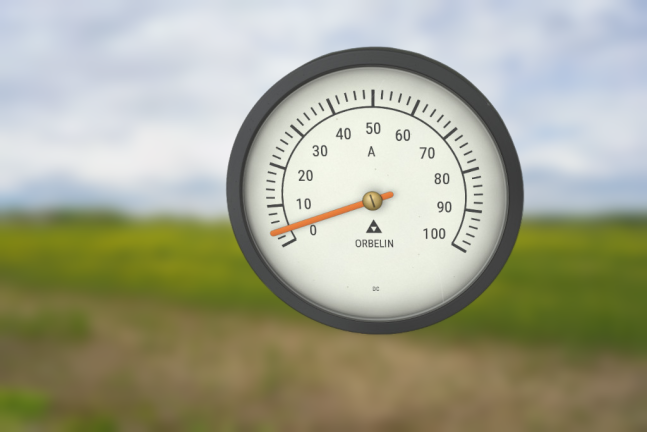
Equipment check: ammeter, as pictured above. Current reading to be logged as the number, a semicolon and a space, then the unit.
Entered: 4; A
